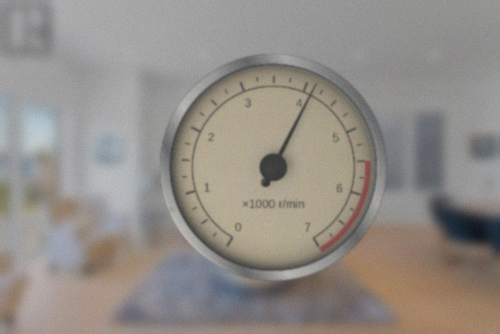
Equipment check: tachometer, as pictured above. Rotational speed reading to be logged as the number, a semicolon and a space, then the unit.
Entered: 4125; rpm
